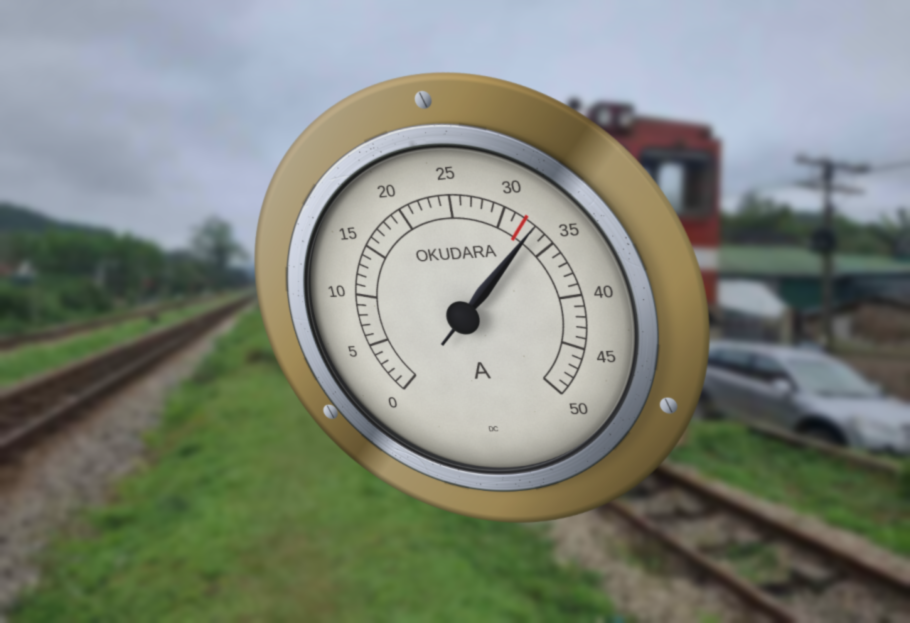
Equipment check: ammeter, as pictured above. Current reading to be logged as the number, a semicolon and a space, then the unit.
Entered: 33; A
